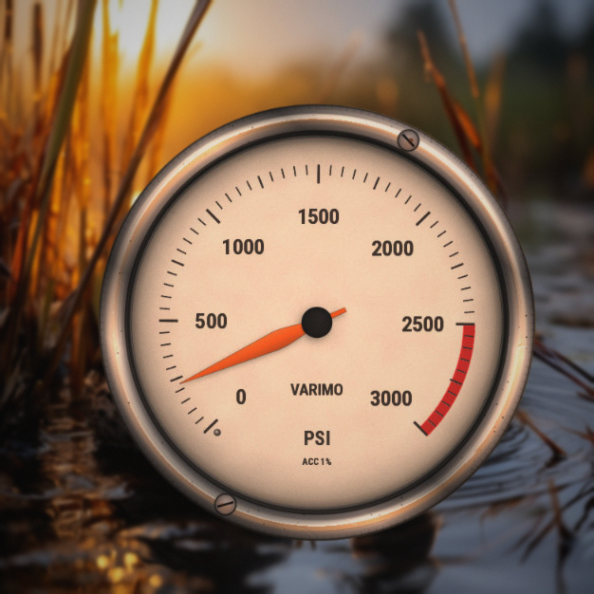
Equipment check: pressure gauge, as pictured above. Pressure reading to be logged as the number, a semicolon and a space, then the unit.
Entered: 225; psi
